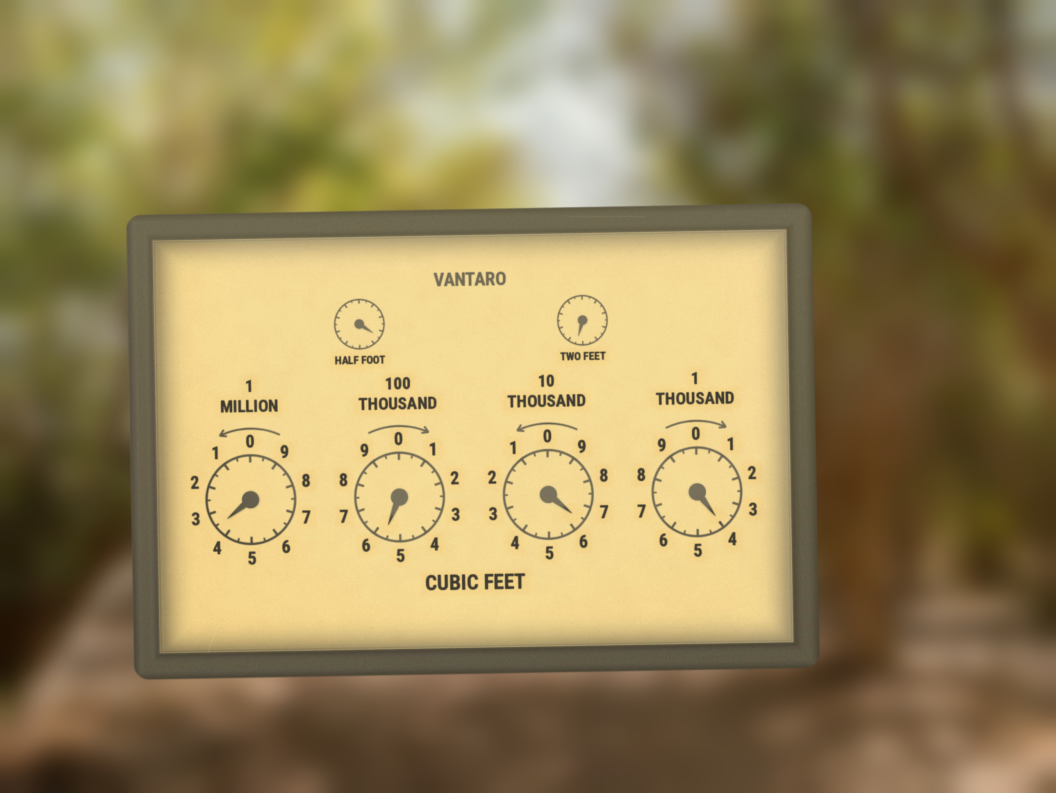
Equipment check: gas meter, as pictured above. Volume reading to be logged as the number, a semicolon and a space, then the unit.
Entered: 356400; ft³
